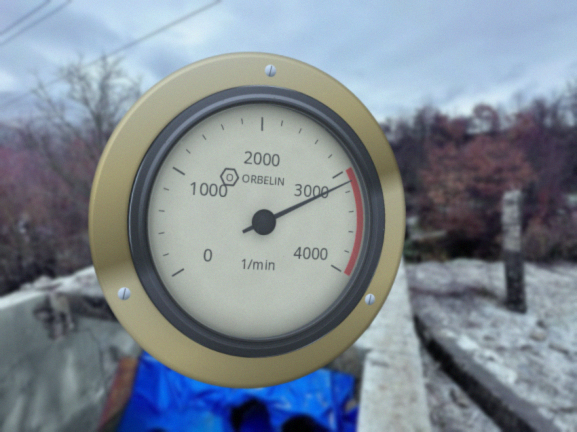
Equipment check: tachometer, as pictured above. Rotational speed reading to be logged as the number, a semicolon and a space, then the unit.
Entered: 3100; rpm
